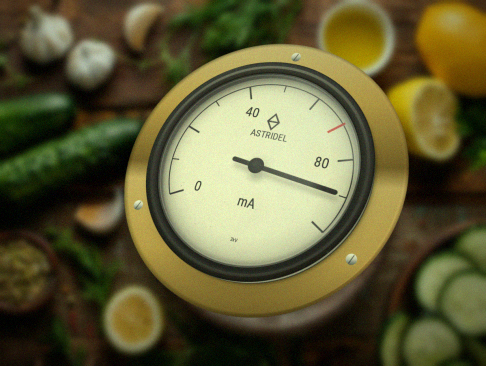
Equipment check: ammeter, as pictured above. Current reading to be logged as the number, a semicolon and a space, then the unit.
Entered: 90; mA
